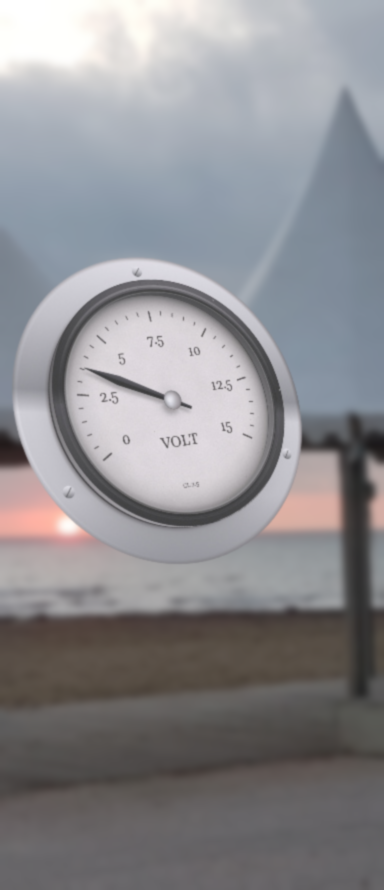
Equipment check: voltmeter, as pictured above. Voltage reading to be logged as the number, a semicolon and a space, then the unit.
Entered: 3.5; V
